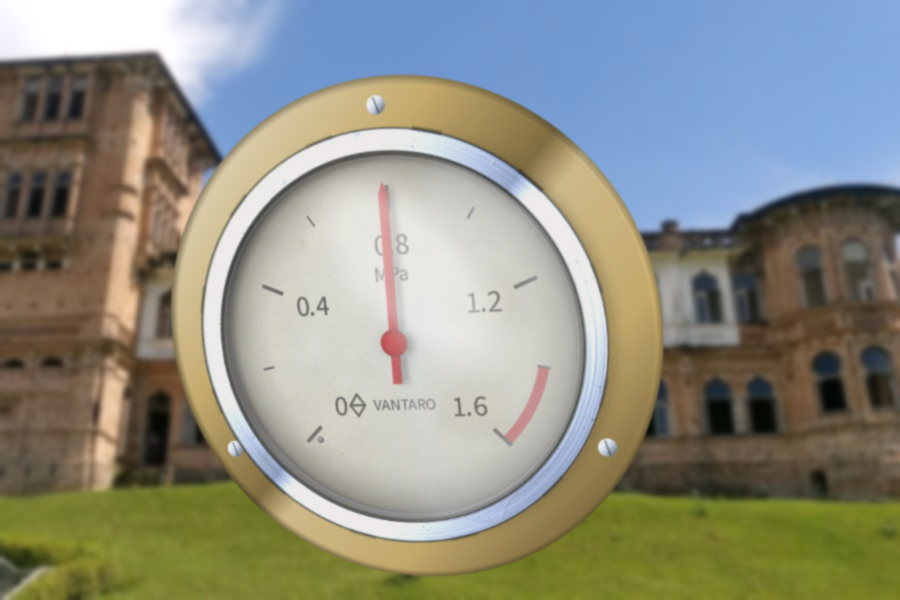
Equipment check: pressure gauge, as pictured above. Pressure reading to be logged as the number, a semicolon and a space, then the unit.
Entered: 0.8; MPa
